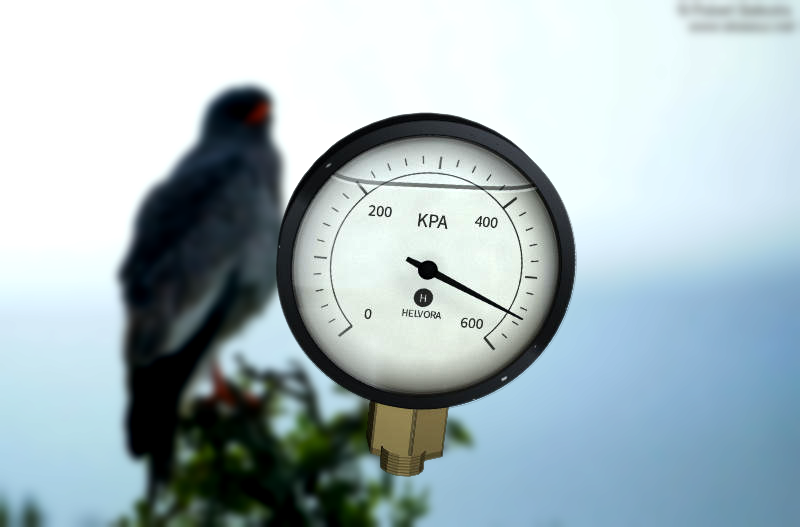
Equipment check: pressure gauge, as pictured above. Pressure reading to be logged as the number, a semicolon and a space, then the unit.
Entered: 550; kPa
